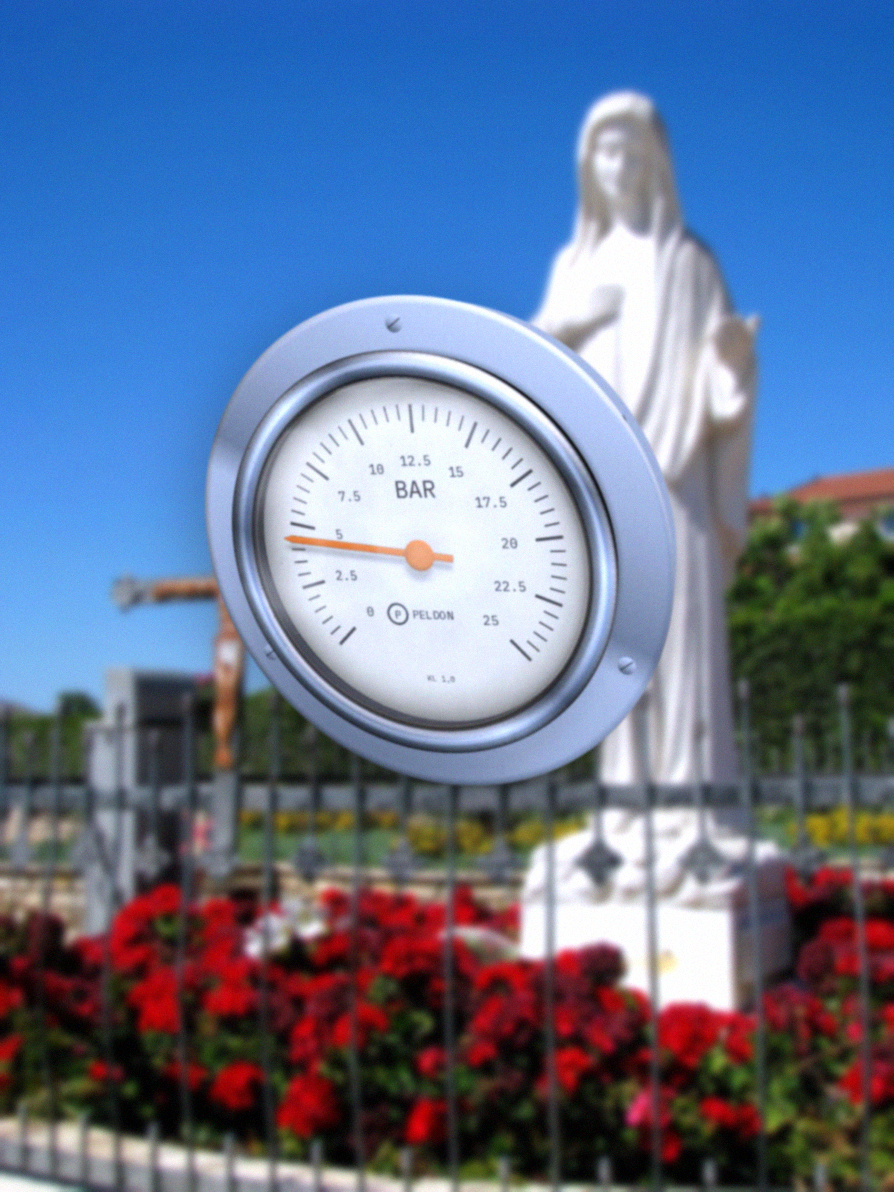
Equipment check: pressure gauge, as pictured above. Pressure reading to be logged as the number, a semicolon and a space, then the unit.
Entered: 4.5; bar
